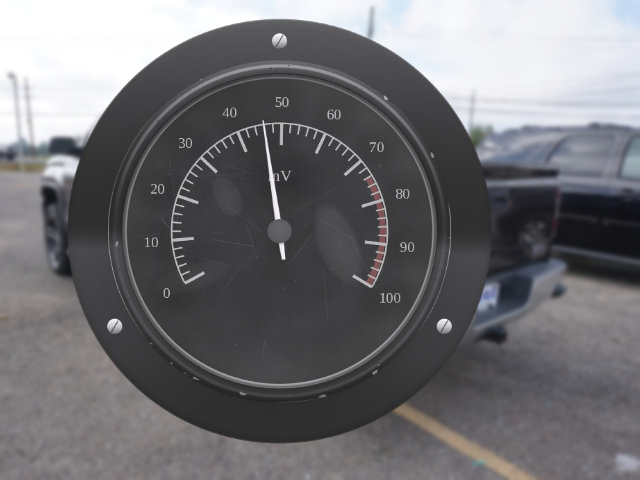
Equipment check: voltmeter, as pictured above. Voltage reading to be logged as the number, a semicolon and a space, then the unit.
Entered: 46; mV
